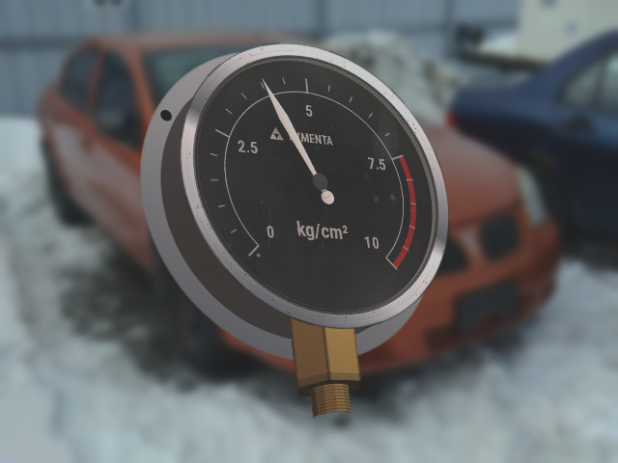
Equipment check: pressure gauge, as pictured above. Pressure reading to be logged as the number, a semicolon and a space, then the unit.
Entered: 4; kg/cm²
